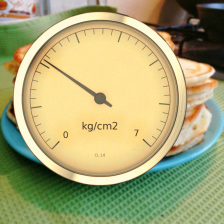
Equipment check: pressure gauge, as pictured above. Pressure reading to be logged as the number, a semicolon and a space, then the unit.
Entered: 2.1; kg/cm²
